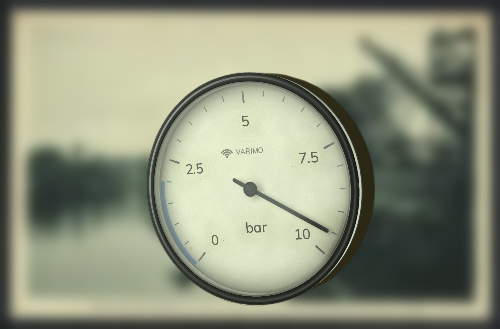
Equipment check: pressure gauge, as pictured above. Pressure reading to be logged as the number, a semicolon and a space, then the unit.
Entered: 9.5; bar
